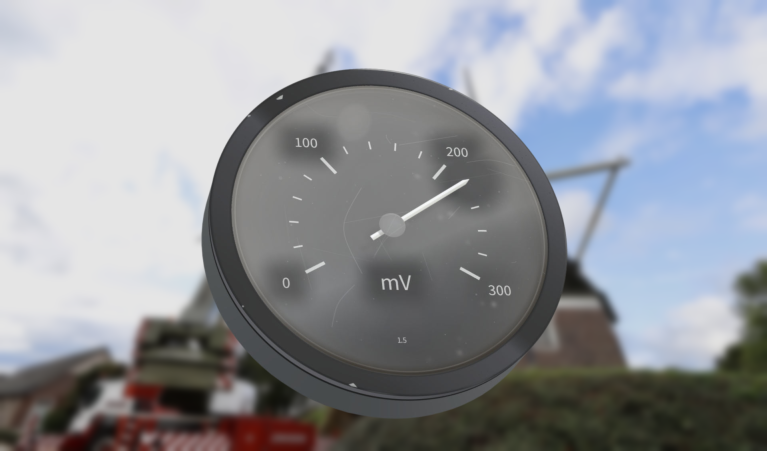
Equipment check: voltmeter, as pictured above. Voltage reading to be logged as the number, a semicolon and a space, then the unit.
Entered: 220; mV
